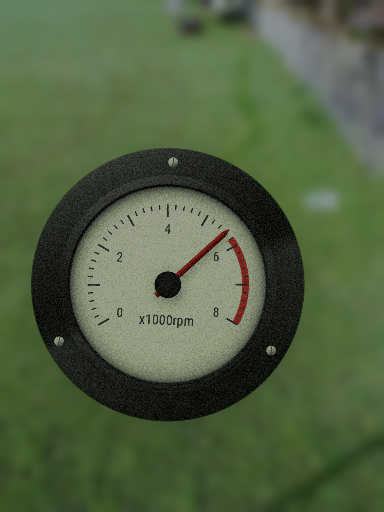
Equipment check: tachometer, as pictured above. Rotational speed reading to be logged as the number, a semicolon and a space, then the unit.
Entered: 5600; rpm
